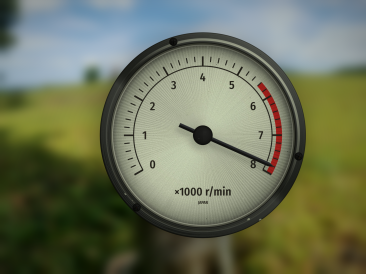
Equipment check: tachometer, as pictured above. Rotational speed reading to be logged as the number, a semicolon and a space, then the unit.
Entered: 7800; rpm
